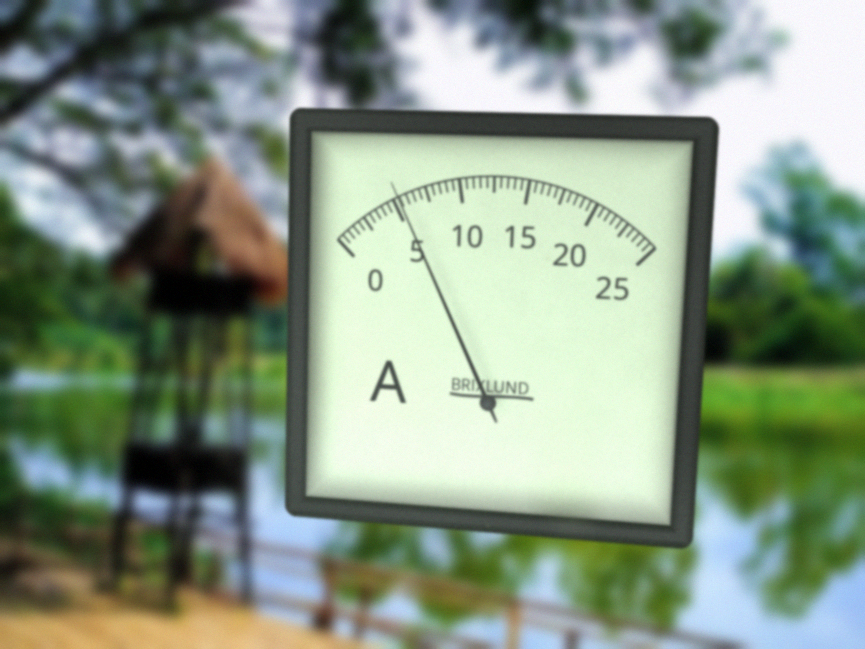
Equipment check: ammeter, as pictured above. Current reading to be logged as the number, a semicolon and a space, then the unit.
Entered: 5.5; A
